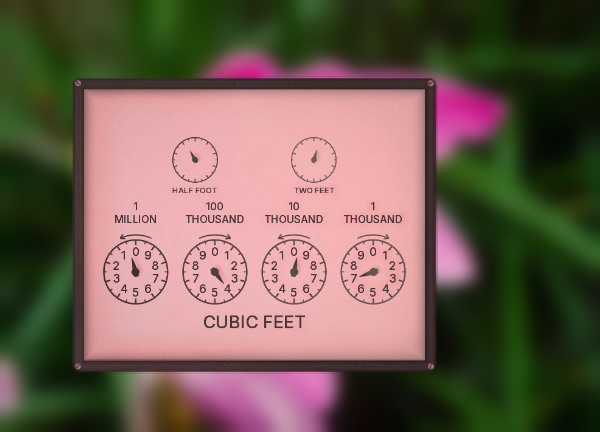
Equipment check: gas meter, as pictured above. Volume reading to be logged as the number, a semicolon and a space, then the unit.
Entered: 39700; ft³
